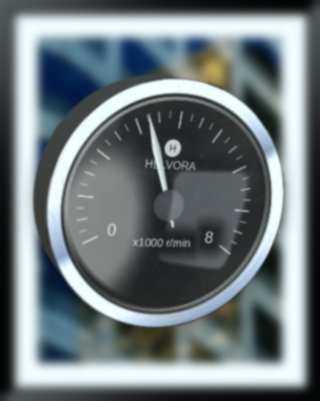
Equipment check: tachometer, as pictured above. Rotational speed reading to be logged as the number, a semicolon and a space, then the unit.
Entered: 3250; rpm
